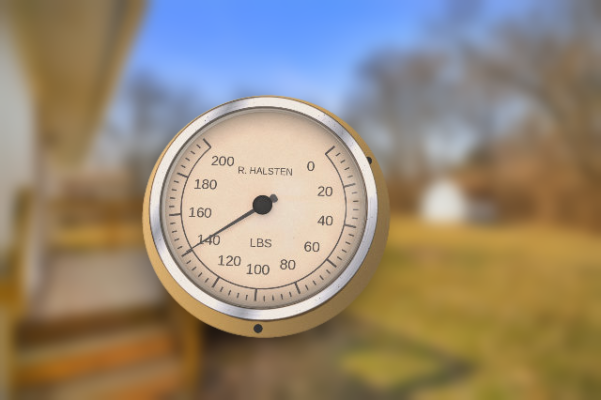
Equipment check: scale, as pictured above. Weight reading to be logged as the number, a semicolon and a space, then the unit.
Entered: 140; lb
